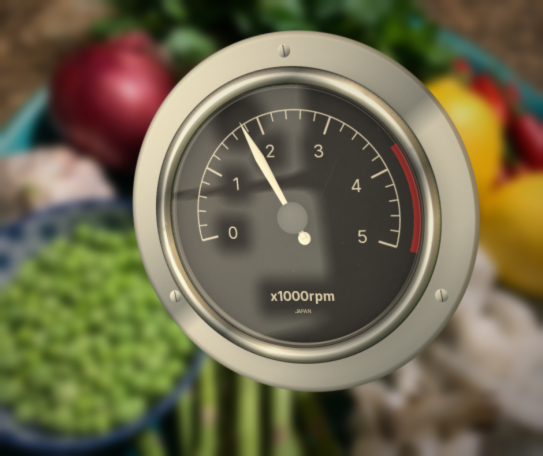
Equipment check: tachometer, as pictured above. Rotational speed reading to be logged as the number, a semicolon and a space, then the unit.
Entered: 1800; rpm
